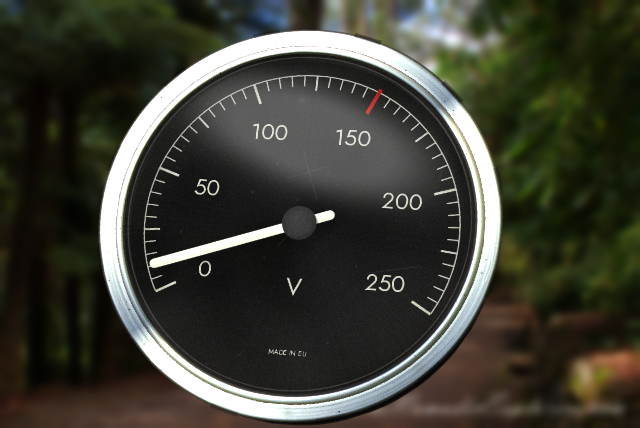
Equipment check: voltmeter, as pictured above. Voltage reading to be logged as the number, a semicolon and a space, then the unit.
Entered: 10; V
